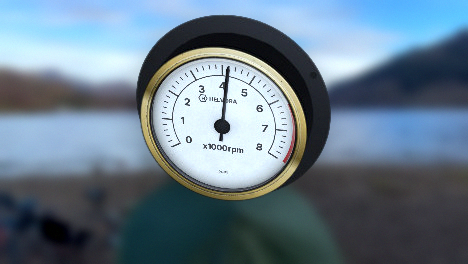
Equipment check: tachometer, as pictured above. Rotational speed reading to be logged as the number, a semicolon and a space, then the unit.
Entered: 4200; rpm
